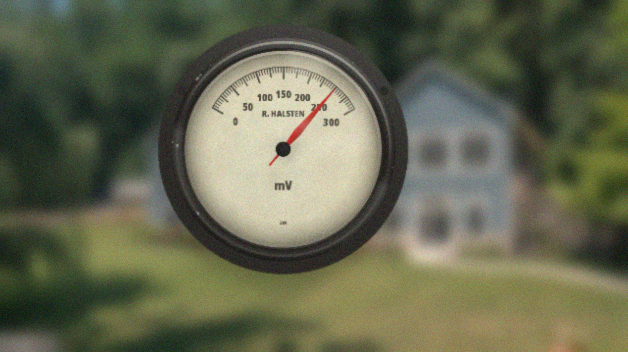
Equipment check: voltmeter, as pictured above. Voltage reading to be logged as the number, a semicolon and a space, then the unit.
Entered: 250; mV
